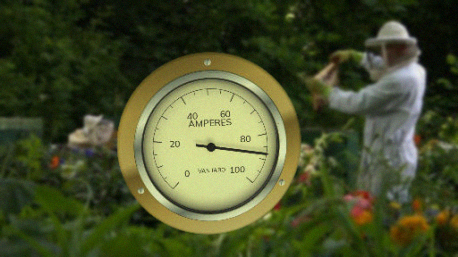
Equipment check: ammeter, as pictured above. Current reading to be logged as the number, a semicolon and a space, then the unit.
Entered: 87.5; A
